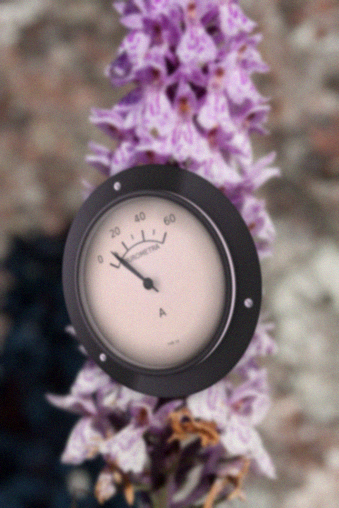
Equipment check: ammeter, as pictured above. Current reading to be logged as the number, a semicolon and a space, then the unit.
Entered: 10; A
